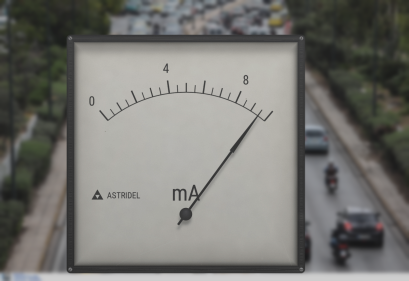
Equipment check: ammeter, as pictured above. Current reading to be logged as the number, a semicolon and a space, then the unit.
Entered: 9.5; mA
